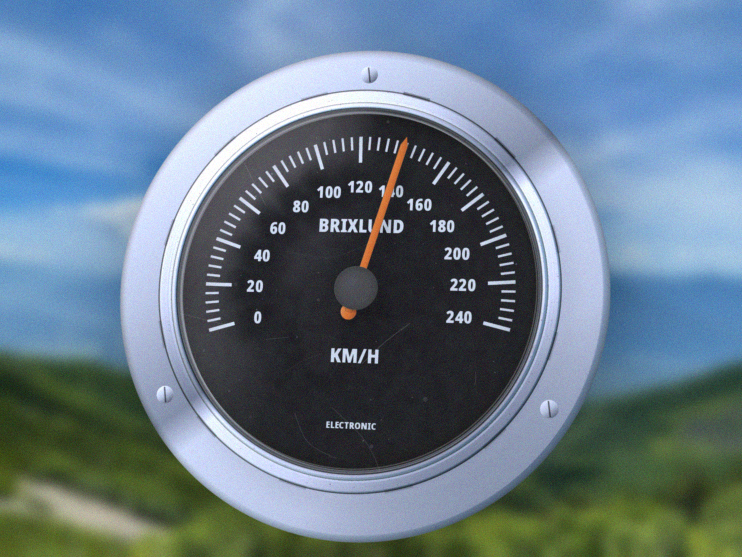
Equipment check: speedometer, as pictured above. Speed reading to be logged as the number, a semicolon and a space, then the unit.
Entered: 140; km/h
